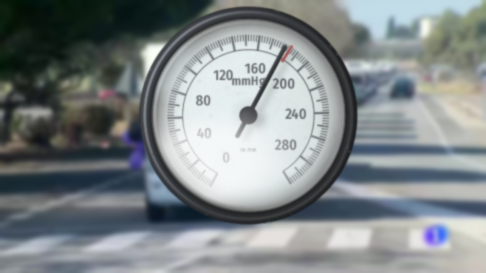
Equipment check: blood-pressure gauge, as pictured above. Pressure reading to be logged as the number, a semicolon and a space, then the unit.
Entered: 180; mmHg
